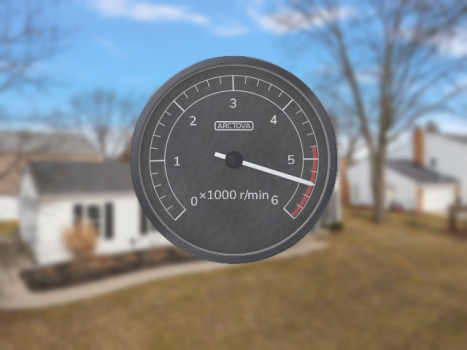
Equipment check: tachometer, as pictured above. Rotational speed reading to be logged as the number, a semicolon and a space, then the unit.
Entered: 5400; rpm
